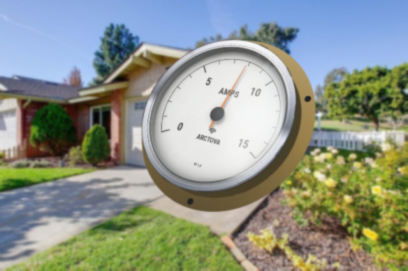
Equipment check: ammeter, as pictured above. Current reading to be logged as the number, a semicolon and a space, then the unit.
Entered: 8; A
